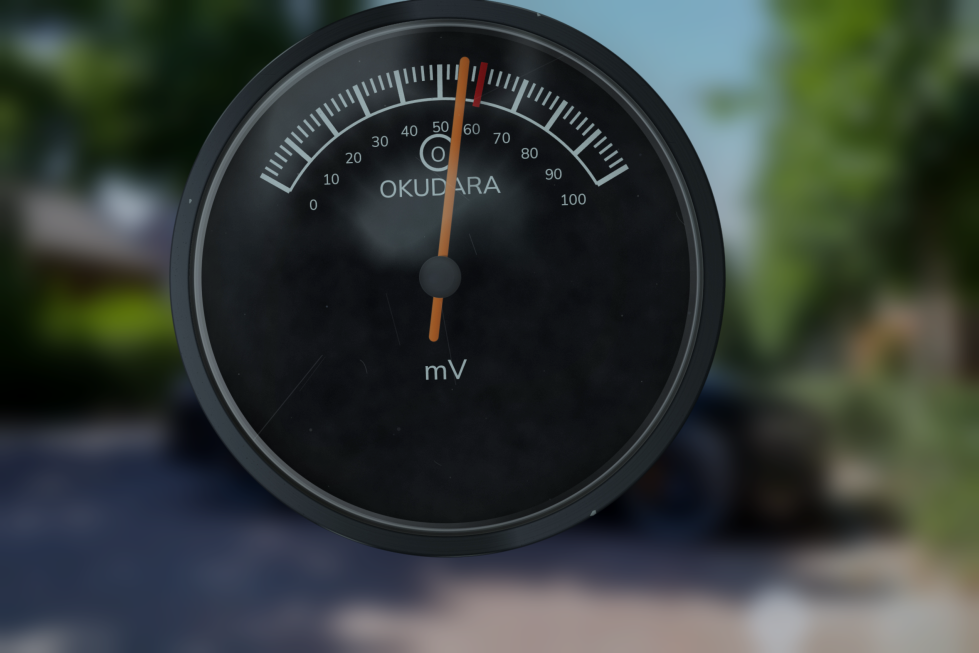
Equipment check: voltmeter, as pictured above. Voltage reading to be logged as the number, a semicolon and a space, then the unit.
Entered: 56; mV
